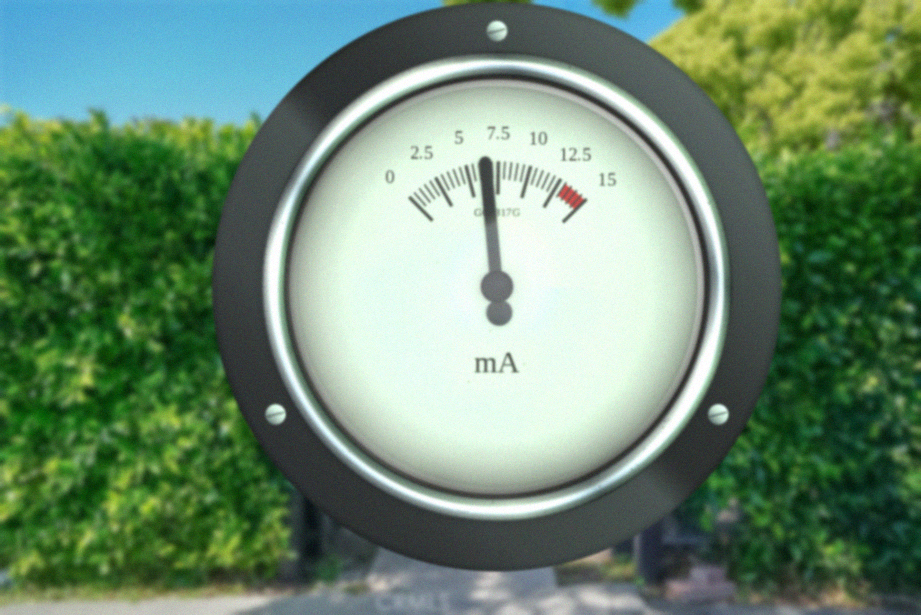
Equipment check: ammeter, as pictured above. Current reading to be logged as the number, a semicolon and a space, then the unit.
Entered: 6.5; mA
